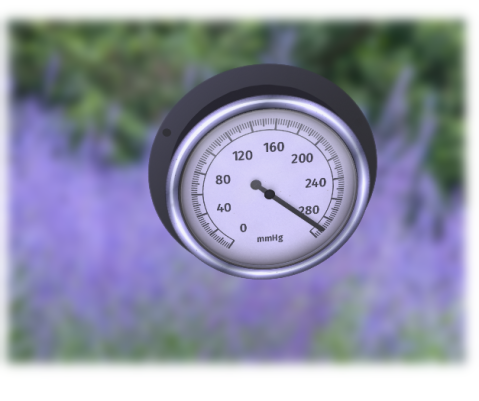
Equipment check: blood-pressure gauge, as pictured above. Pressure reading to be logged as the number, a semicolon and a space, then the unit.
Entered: 290; mmHg
